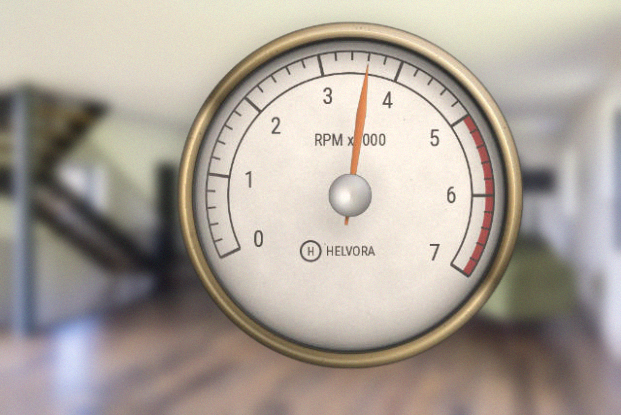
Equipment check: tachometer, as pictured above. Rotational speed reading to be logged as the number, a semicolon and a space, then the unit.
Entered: 3600; rpm
